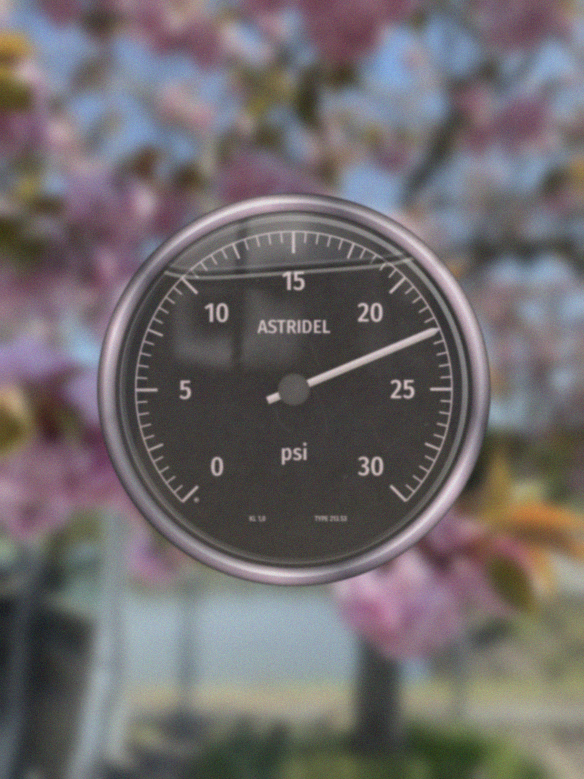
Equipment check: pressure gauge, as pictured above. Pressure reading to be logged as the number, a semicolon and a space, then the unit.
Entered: 22.5; psi
